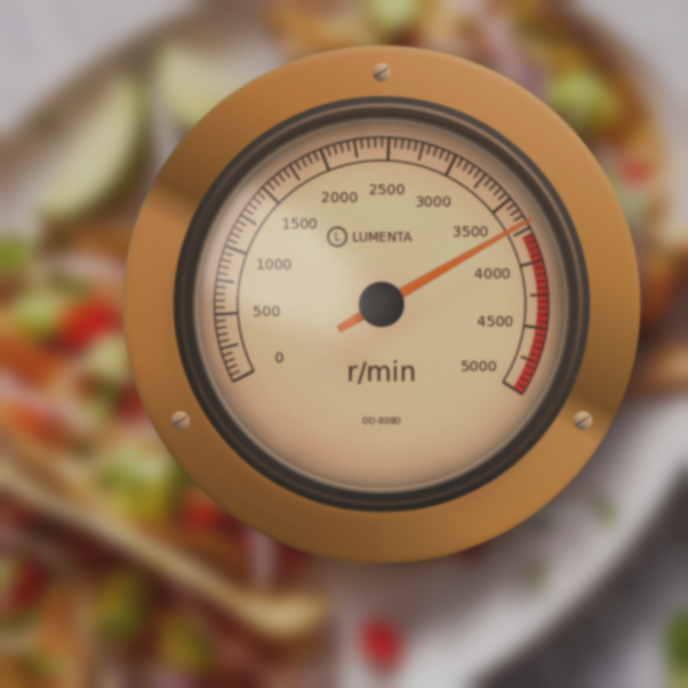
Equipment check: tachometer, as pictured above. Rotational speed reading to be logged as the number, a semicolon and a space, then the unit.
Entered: 3700; rpm
